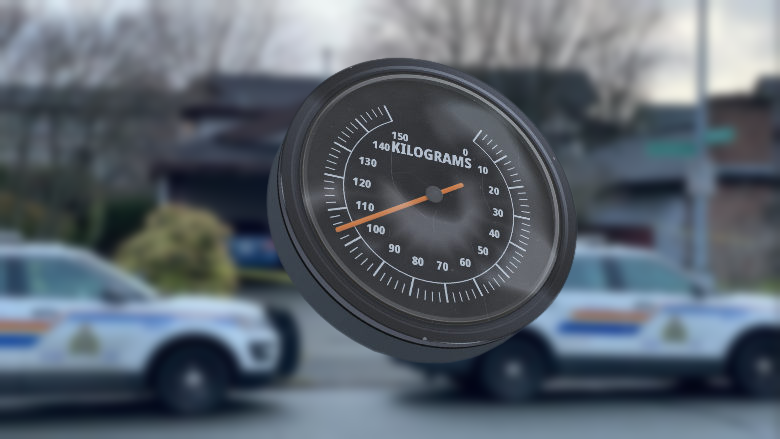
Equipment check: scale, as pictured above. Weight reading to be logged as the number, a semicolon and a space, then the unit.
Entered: 104; kg
